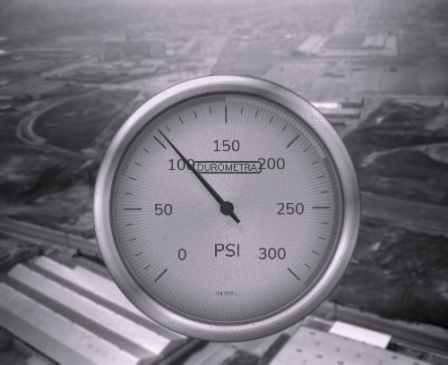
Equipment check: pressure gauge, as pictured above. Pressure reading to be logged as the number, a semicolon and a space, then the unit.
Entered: 105; psi
